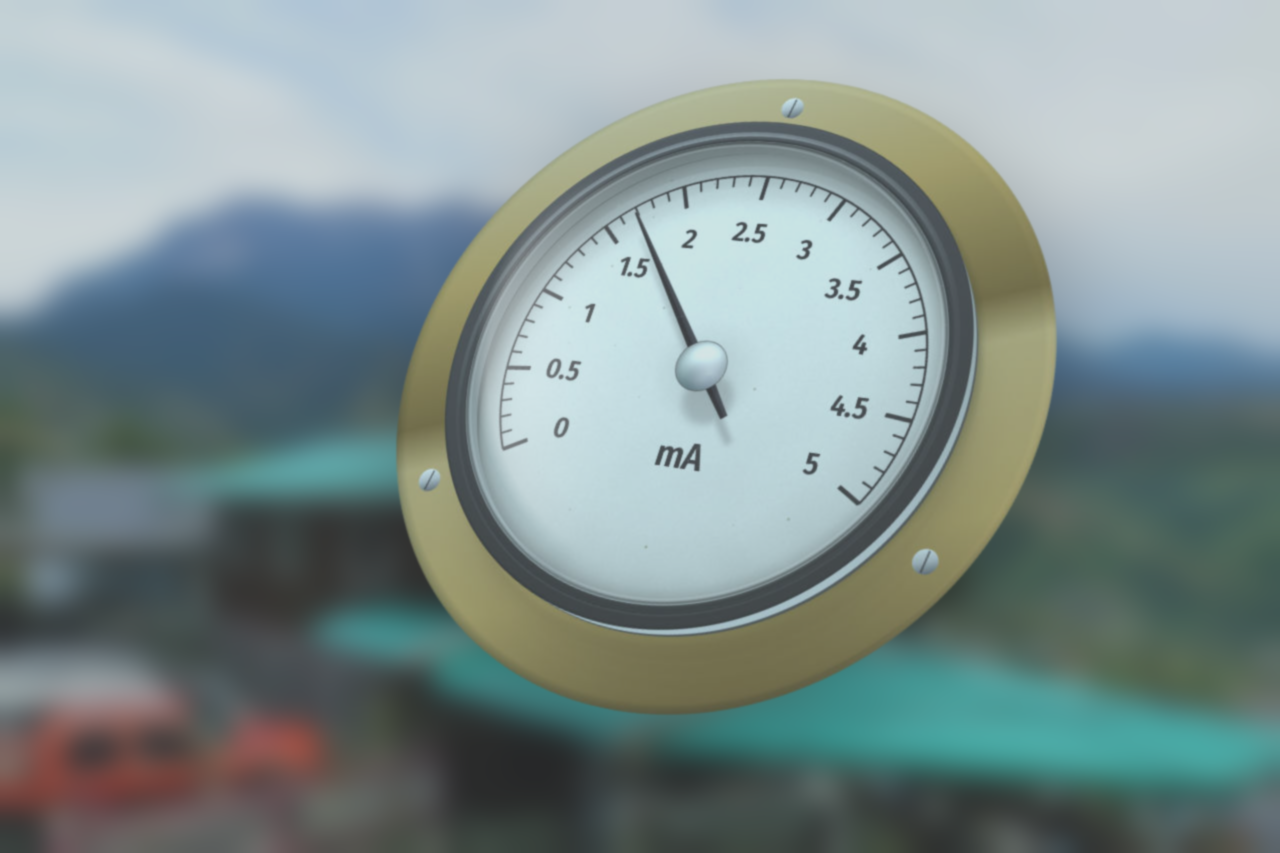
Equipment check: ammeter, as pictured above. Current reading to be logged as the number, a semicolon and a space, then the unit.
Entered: 1.7; mA
